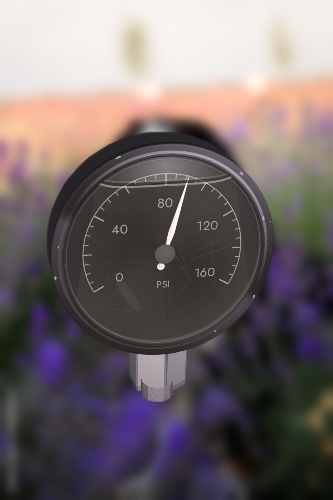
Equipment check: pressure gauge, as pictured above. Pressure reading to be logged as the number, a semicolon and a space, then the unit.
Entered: 90; psi
